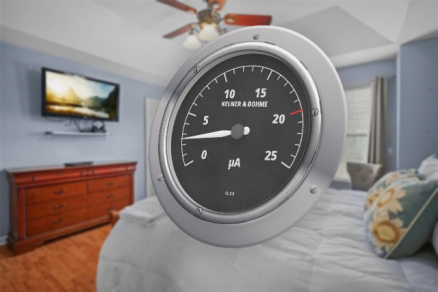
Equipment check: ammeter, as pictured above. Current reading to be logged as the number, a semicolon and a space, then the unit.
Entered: 2.5; µA
